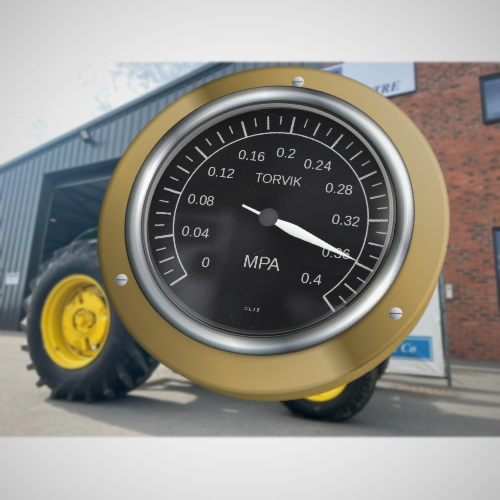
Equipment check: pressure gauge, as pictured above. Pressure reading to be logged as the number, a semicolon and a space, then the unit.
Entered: 0.36; MPa
